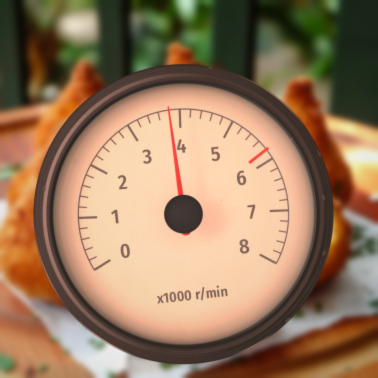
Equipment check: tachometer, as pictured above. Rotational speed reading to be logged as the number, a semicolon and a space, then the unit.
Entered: 3800; rpm
